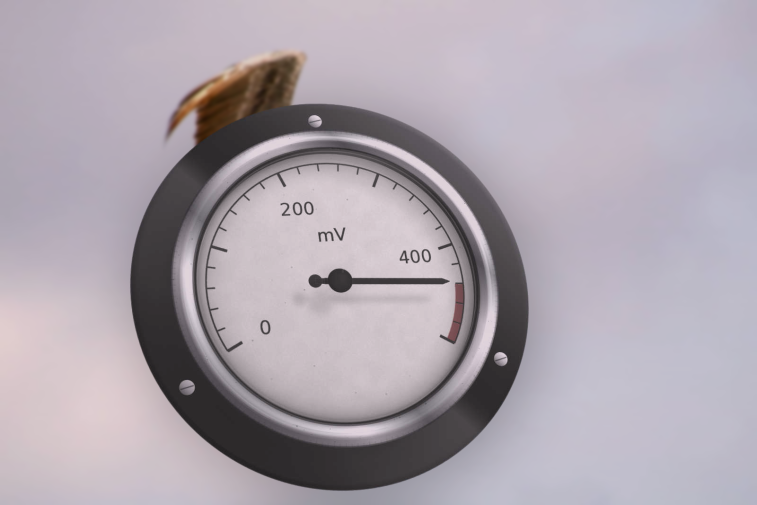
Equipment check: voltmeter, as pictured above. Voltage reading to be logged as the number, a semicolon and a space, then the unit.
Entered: 440; mV
